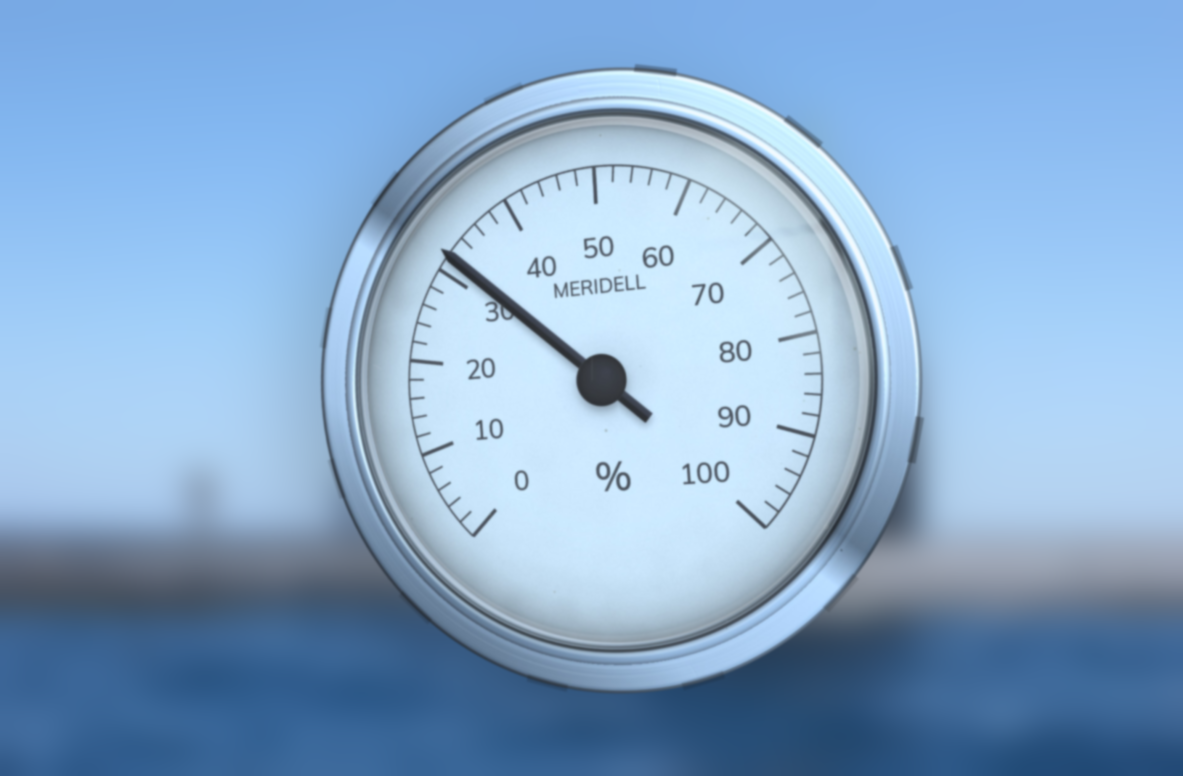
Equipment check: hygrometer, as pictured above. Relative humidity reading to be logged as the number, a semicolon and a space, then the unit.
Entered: 32; %
